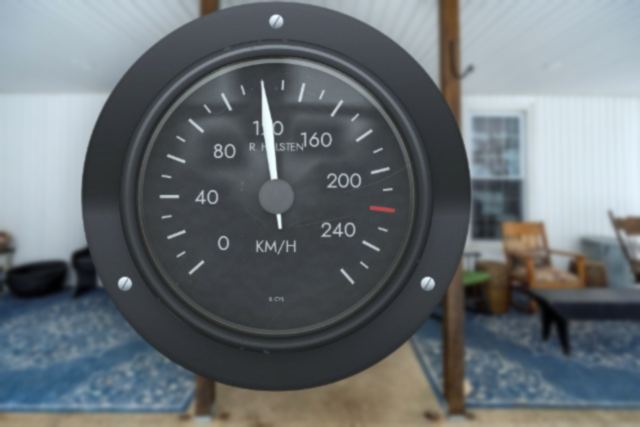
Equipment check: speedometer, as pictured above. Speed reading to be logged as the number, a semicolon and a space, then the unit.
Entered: 120; km/h
